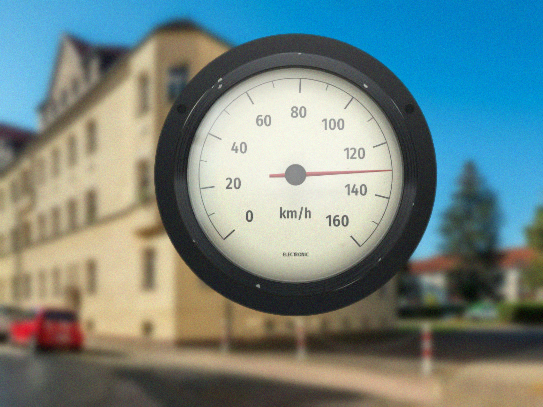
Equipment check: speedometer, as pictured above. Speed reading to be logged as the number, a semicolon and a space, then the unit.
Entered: 130; km/h
